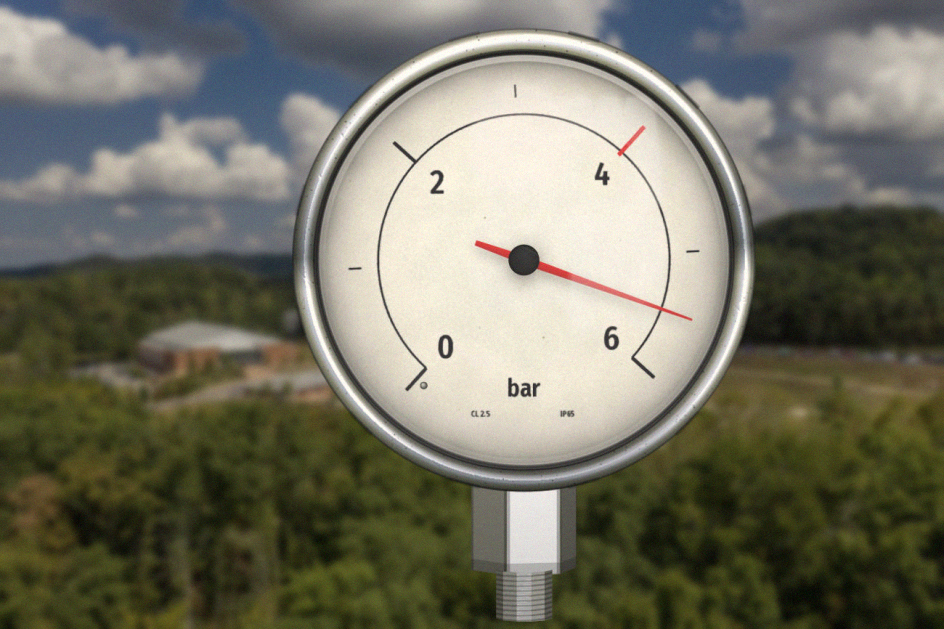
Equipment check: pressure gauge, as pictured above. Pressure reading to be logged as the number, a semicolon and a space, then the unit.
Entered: 5.5; bar
